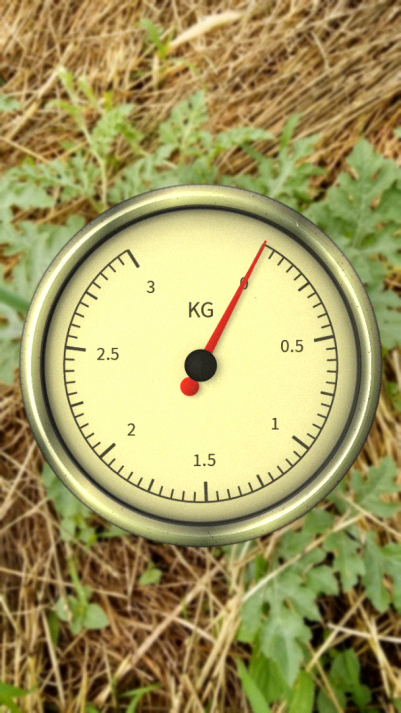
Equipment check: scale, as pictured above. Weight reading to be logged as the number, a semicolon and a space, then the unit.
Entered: 0; kg
